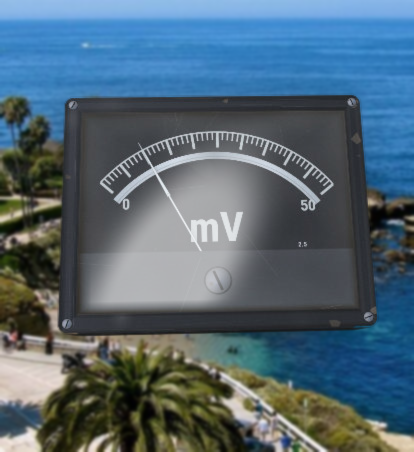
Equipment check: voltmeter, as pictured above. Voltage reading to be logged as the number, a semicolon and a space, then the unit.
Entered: 10; mV
